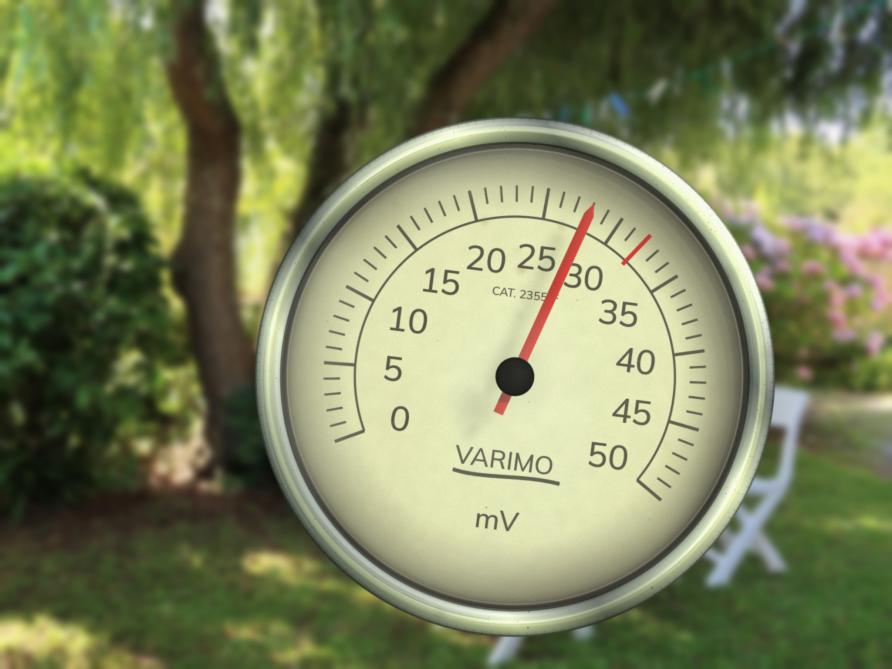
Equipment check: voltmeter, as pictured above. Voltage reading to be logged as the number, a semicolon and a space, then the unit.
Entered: 28; mV
